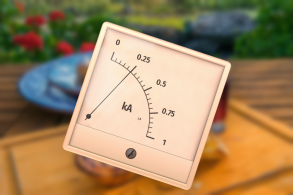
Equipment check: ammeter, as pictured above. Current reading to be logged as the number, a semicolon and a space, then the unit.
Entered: 0.25; kA
